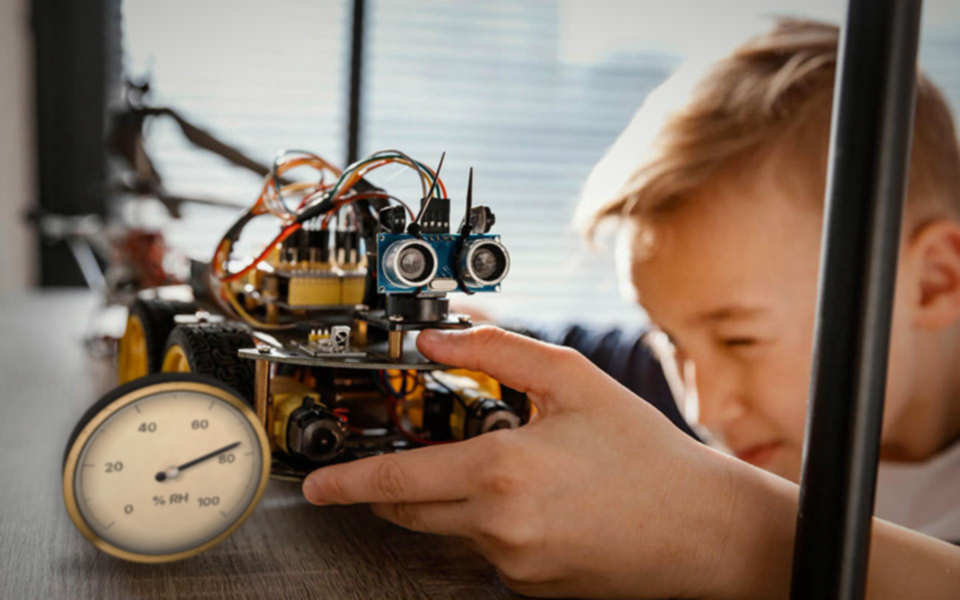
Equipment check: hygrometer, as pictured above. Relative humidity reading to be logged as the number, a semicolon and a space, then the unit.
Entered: 75; %
